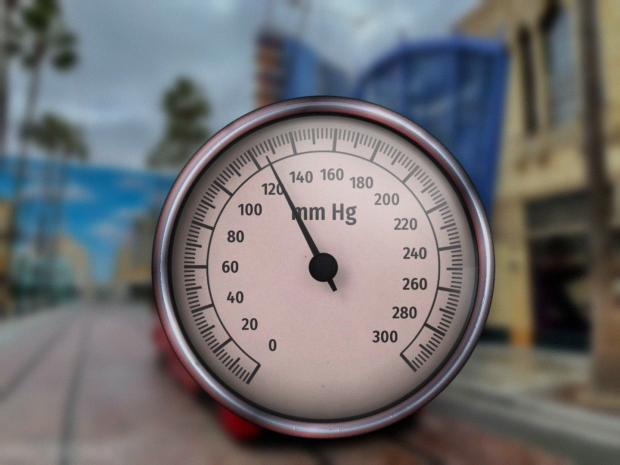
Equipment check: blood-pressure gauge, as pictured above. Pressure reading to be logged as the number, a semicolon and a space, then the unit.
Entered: 126; mmHg
